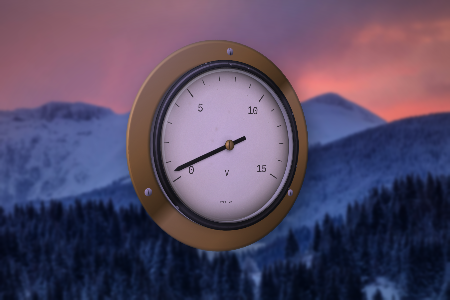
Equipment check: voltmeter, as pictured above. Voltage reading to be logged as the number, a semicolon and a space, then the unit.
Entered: 0.5; V
